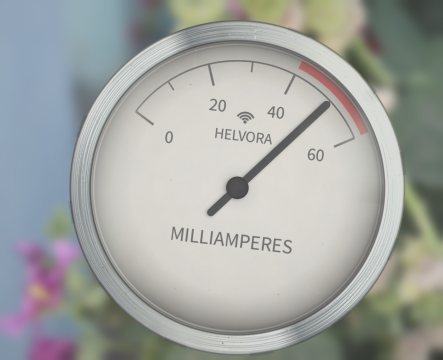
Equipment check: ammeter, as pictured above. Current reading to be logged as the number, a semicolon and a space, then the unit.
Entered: 50; mA
